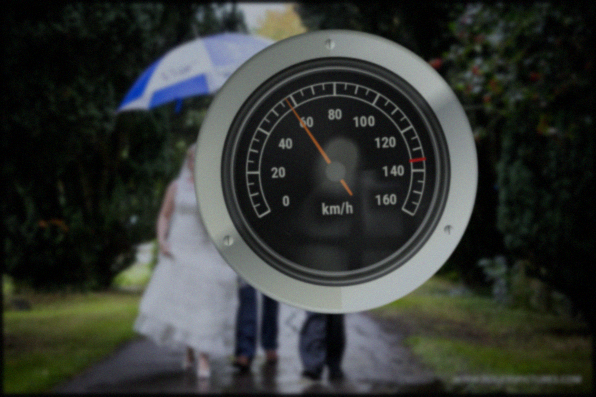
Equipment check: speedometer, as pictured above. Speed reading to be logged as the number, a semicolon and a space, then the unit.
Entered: 57.5; km/h
